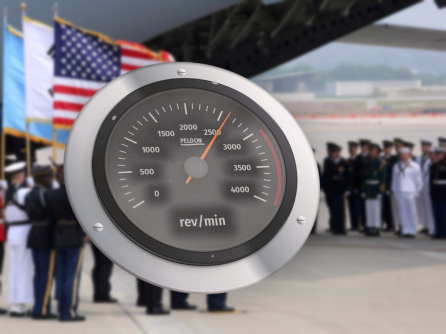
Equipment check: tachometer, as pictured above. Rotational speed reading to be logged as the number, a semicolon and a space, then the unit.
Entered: 2600; rpm
